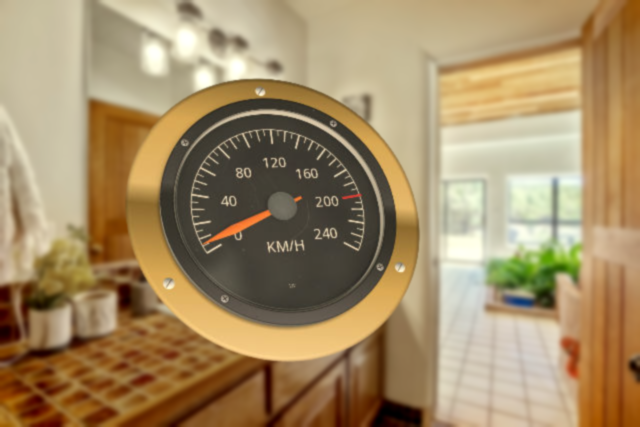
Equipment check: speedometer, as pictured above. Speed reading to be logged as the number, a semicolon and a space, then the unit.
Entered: 5; km/h
